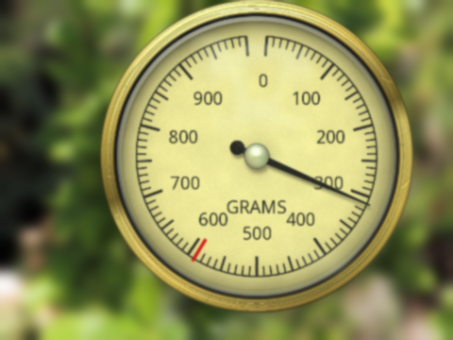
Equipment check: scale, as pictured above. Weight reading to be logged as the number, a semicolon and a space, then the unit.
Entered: 310; g
